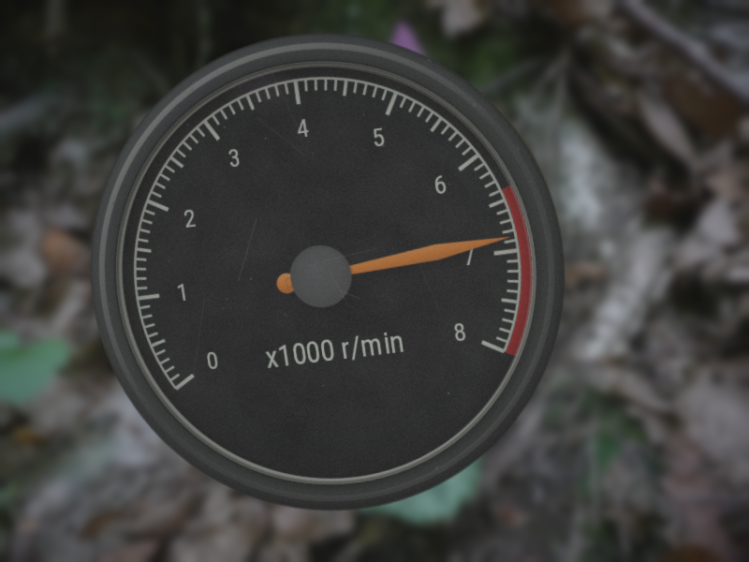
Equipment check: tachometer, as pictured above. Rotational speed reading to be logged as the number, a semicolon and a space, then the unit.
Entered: 6850; rpm
